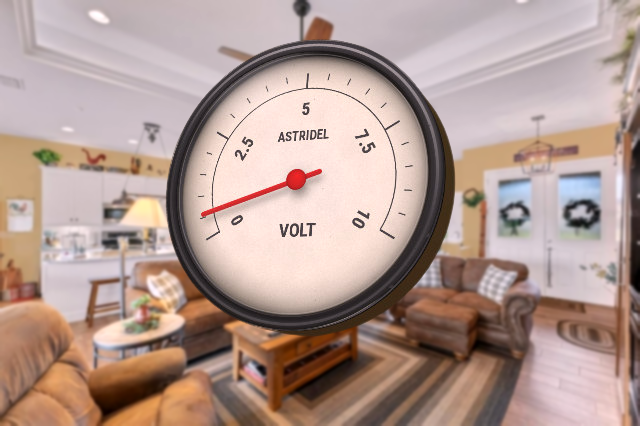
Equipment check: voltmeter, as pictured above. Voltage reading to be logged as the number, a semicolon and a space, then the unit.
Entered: 0.5; V
